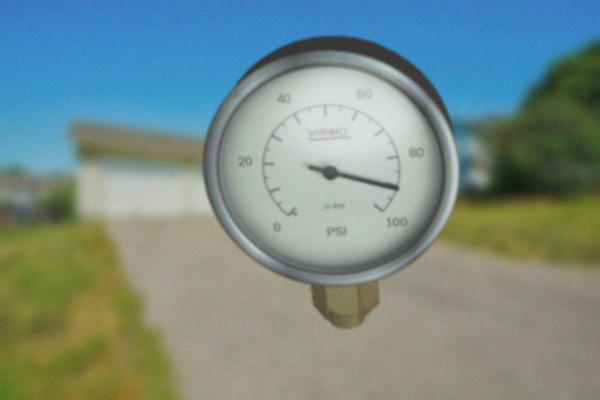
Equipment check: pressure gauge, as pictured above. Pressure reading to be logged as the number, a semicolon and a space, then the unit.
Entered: 90; psi
